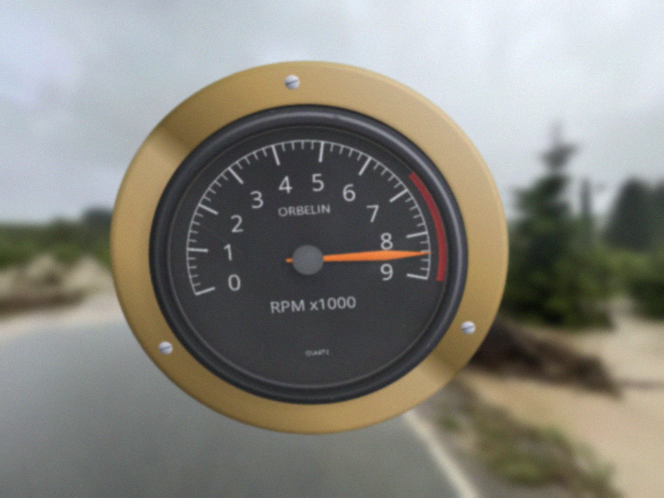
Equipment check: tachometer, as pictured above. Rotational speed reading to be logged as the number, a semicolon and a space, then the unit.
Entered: 8400; rpm
